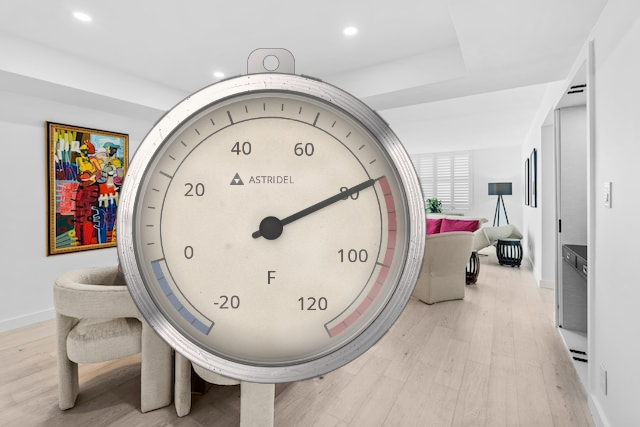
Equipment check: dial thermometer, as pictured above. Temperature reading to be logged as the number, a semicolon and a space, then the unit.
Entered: 80; °F
